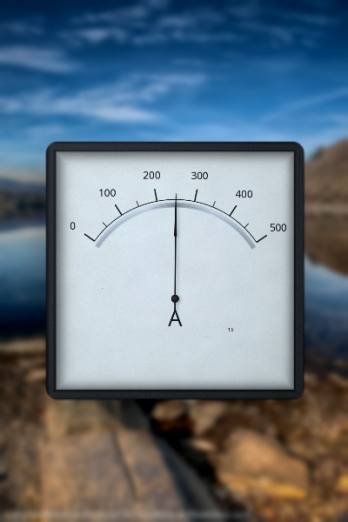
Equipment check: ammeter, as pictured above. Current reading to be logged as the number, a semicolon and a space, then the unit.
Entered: 250; A
